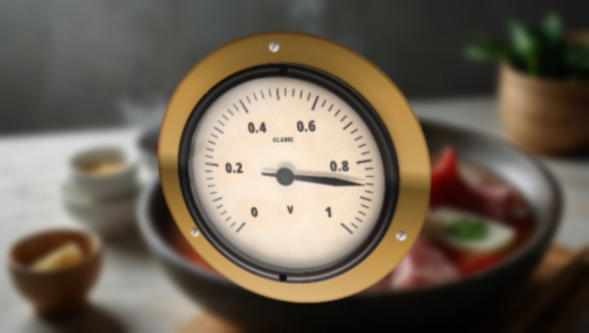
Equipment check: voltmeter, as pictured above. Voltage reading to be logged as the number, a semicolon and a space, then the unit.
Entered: 0.86; V
